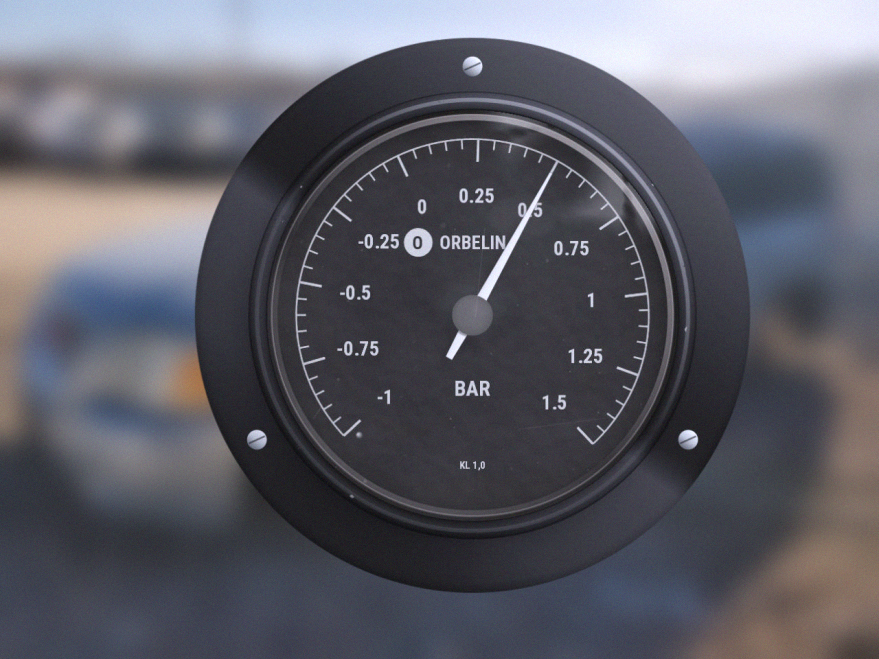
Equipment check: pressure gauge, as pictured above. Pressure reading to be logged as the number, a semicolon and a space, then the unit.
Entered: 0.5; bar
